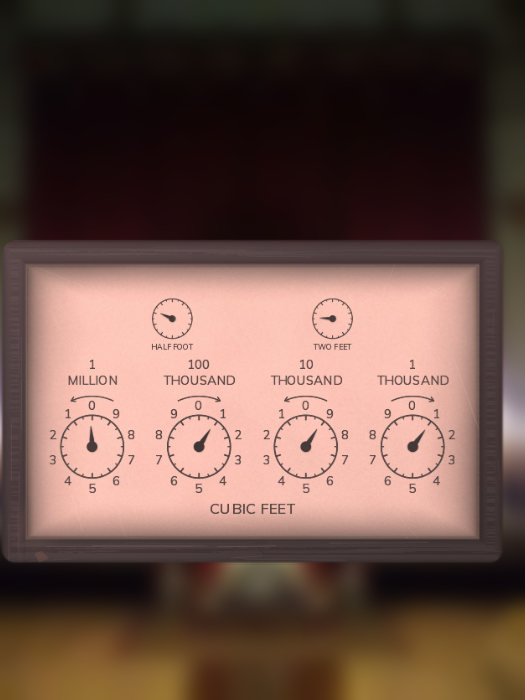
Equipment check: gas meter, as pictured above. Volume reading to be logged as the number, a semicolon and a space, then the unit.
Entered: 9100; ft³
